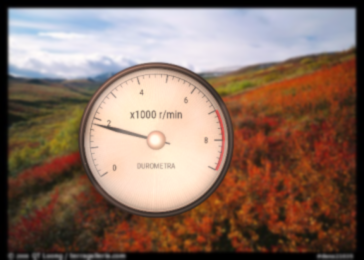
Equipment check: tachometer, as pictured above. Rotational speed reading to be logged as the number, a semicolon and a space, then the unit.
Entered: 1800; rpm
